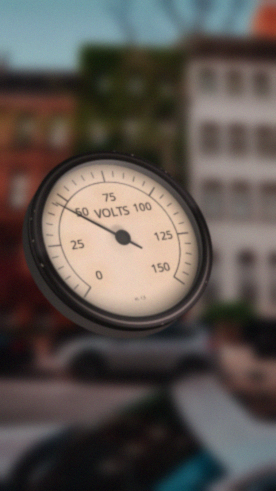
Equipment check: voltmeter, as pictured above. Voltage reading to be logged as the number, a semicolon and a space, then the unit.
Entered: 45; V
